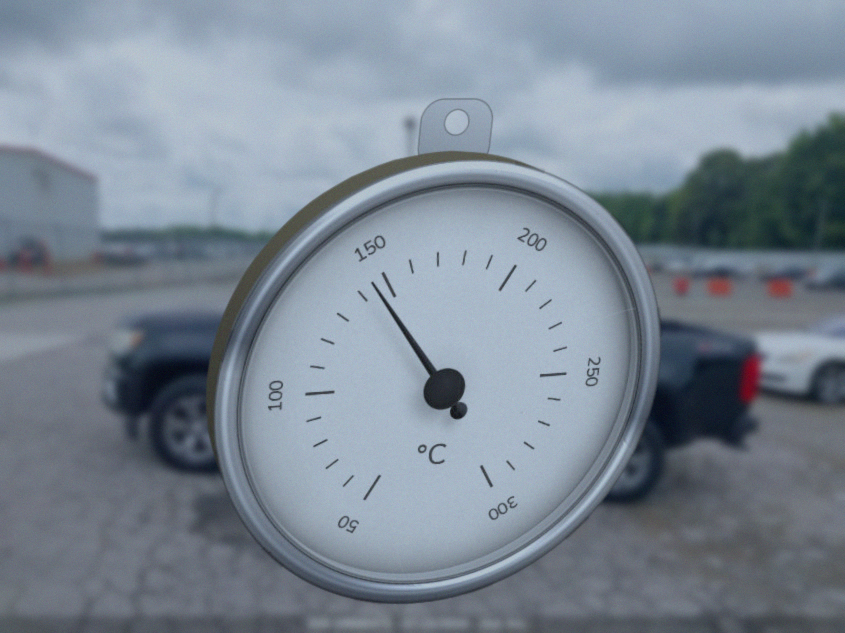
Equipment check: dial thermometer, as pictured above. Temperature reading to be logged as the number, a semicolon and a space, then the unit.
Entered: 145; °C
